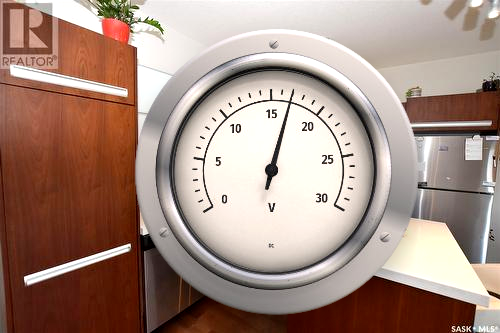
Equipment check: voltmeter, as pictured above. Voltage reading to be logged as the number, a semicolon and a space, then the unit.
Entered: 17; V
